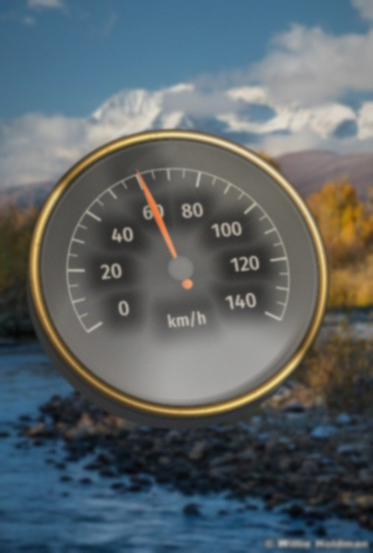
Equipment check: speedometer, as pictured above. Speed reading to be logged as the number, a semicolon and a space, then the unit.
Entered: 60; km/h
